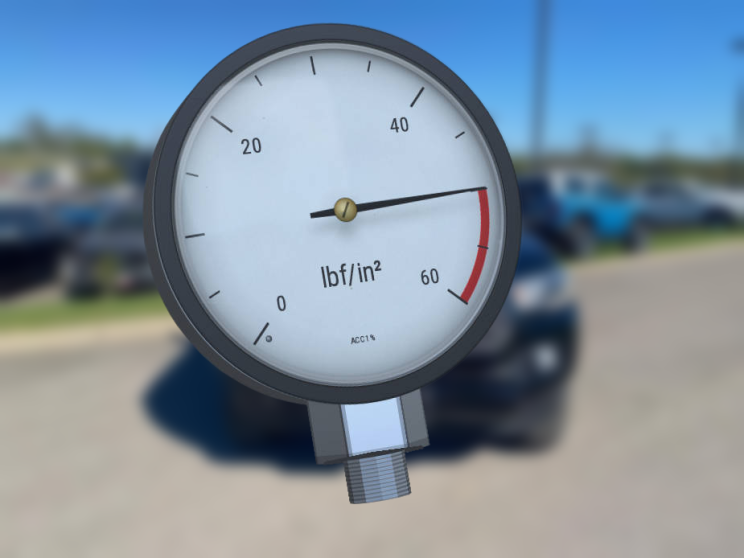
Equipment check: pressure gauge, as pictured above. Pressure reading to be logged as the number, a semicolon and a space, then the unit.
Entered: 50; psi
